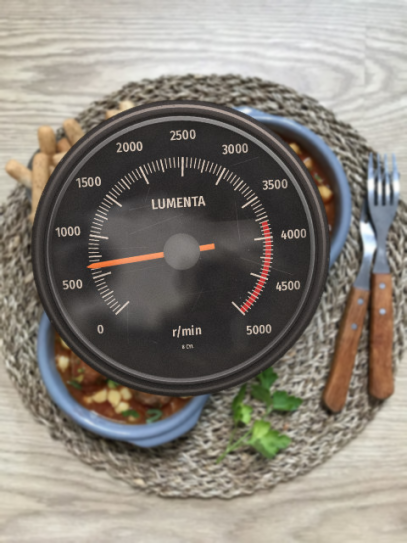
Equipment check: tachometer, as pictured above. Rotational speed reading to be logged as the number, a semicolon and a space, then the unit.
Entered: 650; rpm
